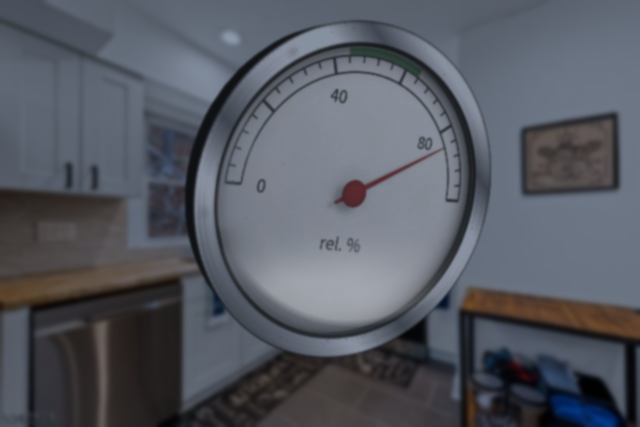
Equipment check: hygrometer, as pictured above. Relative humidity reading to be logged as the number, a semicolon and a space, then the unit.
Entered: 84; %
